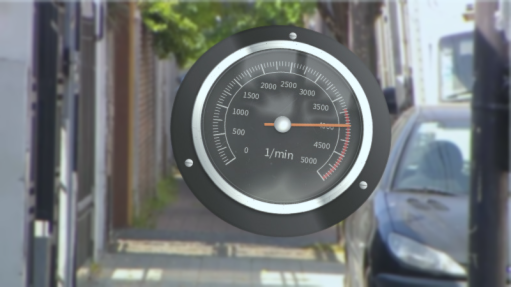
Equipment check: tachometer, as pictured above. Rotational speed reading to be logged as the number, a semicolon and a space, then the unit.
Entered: 4000; rpm
